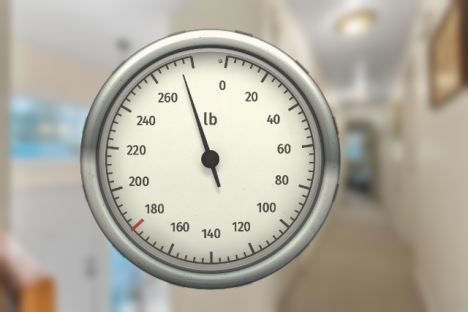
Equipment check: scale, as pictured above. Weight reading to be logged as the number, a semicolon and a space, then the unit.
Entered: 274; lb
